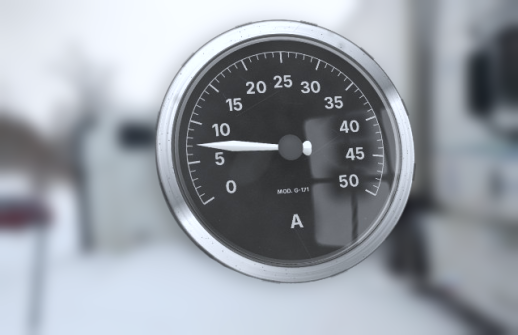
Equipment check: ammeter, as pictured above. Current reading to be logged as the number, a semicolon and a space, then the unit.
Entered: 7; A
